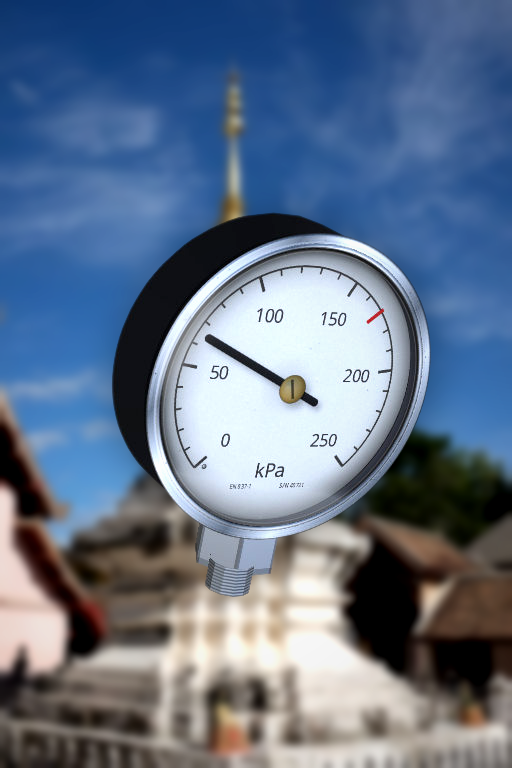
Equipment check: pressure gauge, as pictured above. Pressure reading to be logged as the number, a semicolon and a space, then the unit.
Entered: 65; kPa
